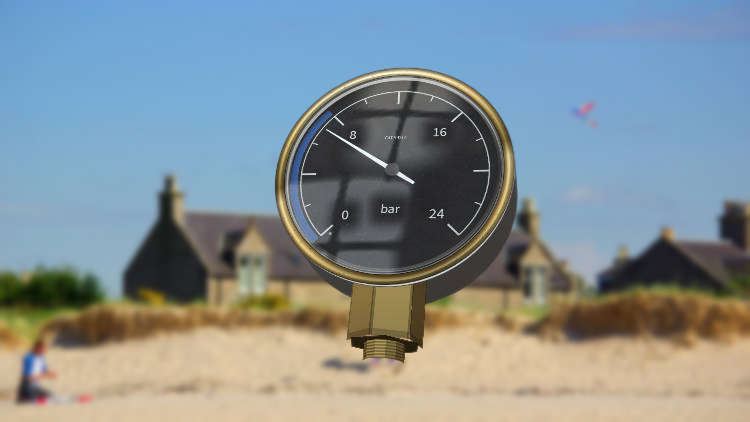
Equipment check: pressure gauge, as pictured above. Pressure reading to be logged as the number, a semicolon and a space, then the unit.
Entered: 7; bar
